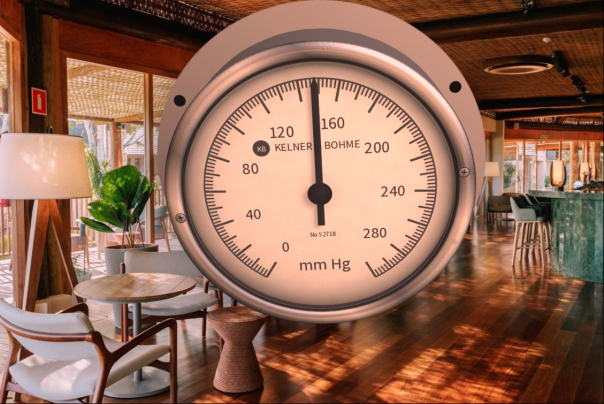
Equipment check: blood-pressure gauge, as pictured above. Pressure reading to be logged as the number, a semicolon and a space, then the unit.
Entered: 148; mmHg
